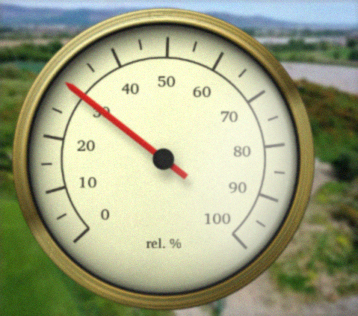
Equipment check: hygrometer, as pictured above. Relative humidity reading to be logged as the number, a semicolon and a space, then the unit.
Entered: 30; %
